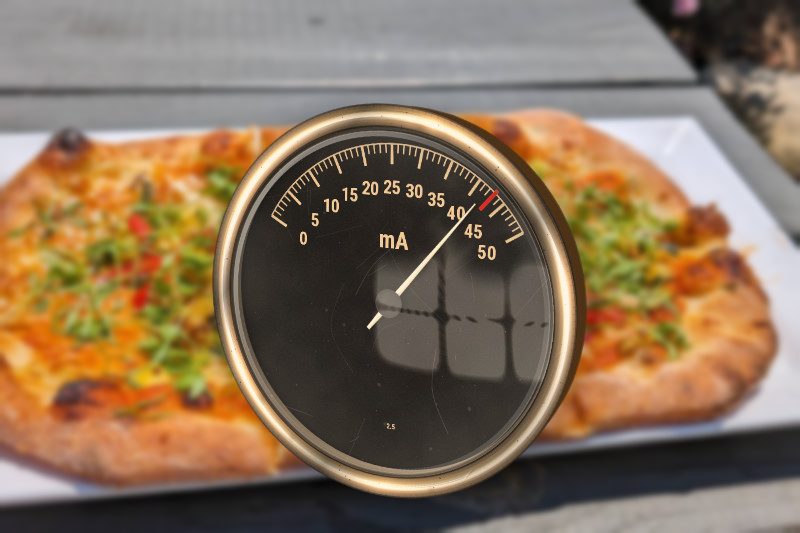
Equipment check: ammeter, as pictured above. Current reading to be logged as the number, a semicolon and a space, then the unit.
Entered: 42; mA
